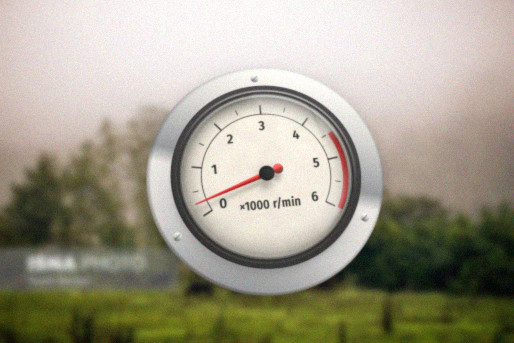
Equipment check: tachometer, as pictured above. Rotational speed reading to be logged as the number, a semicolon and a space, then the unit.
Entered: 250; rpm
